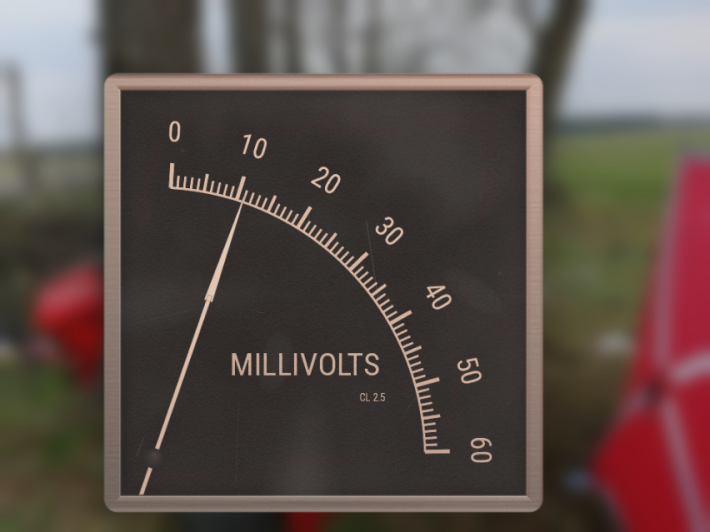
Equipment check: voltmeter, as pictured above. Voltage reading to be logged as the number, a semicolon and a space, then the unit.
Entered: 11; mV
